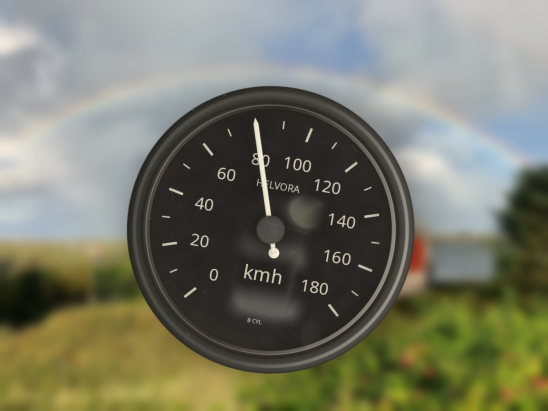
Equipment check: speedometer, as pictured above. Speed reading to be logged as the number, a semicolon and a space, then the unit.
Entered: 80; km/h
